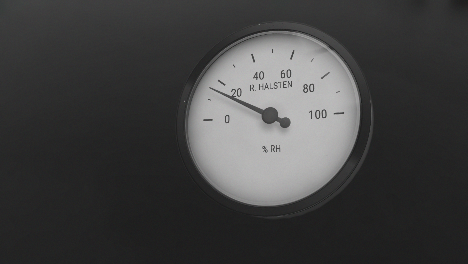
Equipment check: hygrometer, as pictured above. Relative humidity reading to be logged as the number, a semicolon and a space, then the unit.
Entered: 15; %
